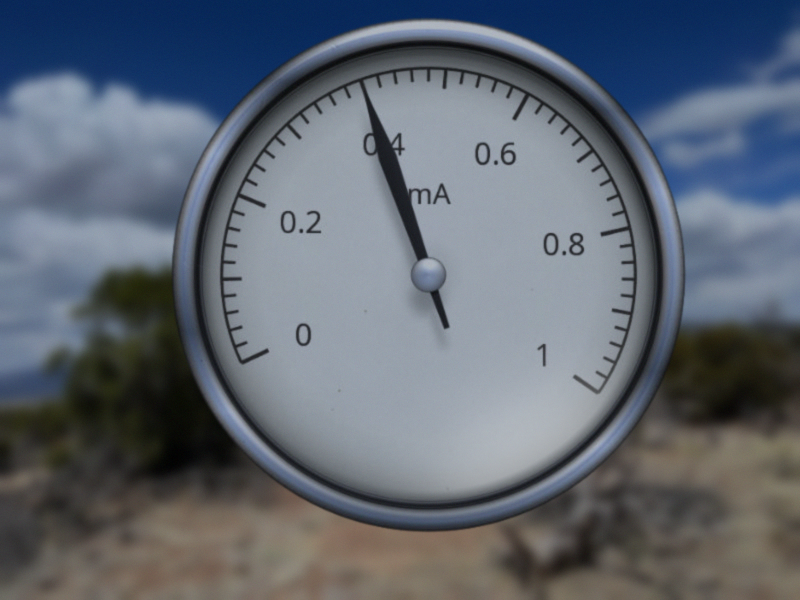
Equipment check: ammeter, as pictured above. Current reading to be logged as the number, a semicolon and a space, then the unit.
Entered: 0.4; mA
